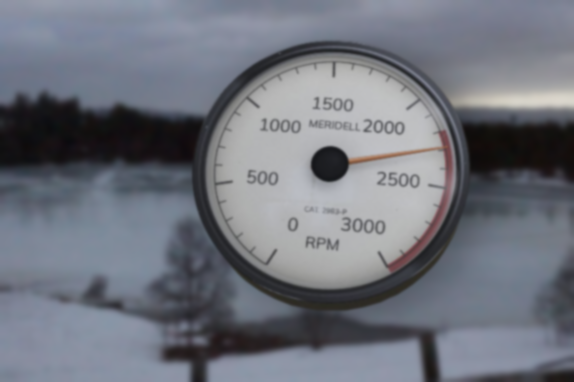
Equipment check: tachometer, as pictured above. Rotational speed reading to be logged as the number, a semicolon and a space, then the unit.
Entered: 2300; rpm
